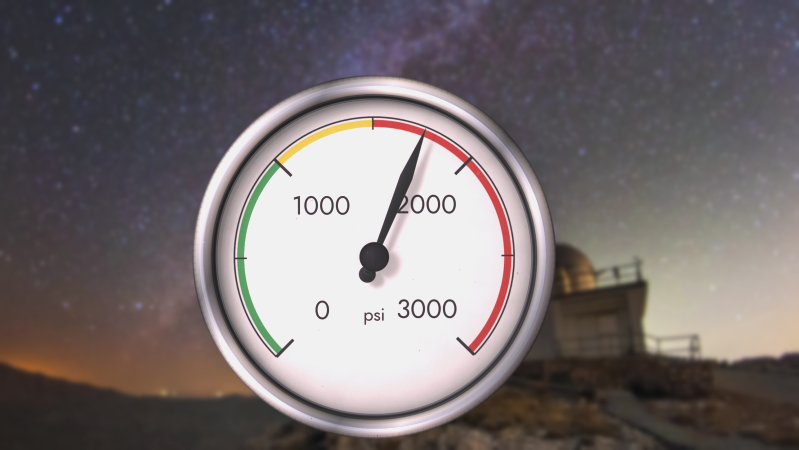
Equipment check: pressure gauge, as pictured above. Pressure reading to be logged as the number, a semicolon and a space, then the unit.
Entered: 1750; psi
